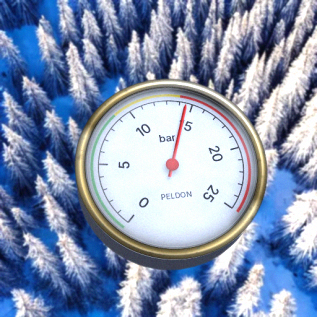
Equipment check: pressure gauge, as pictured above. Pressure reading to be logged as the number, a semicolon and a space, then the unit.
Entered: 14.5; bar
